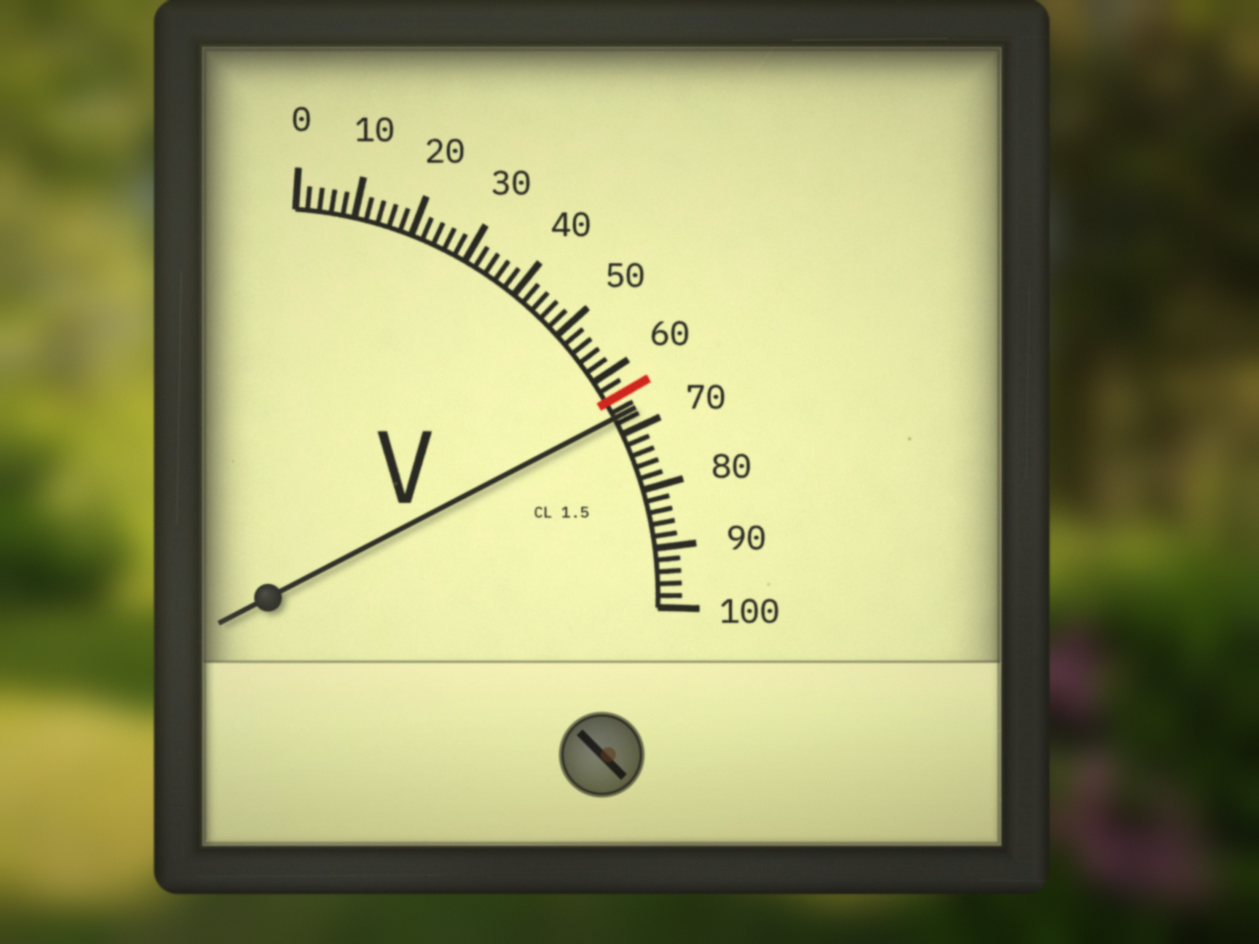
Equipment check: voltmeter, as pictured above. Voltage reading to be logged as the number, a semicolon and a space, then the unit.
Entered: 67; V
